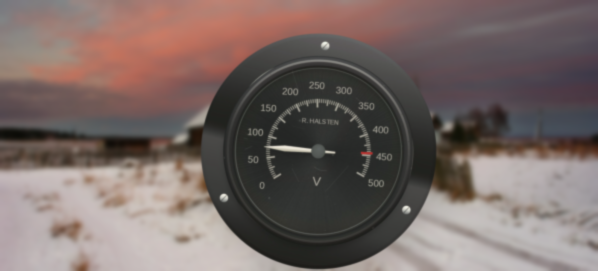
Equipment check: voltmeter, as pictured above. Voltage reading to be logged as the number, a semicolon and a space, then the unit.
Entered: 75; V
